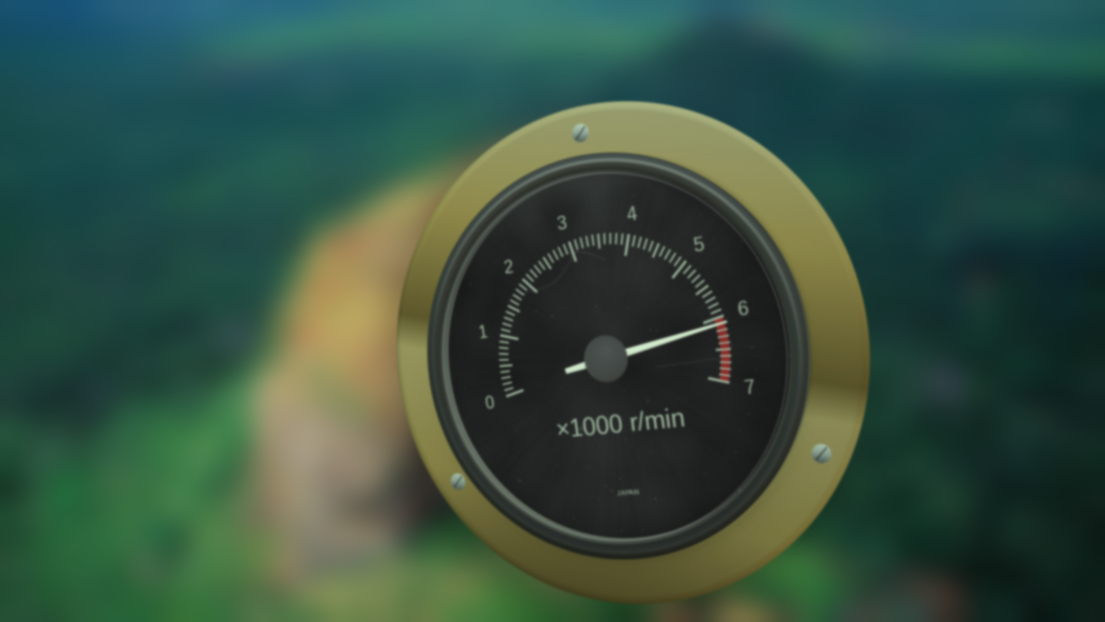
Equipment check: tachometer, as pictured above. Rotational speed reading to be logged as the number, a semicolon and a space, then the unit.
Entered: 6100; rpm
